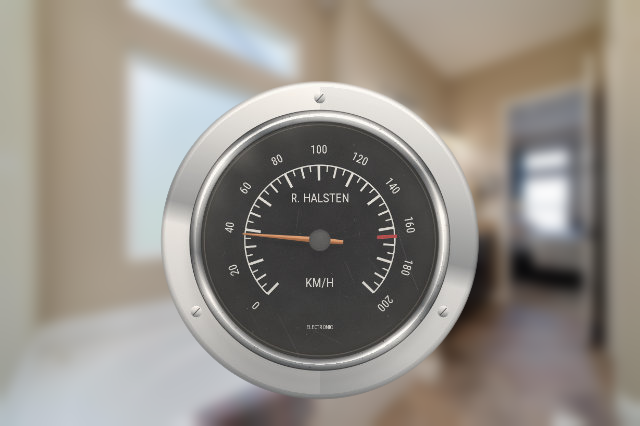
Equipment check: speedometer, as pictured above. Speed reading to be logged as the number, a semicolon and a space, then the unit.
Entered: 37.5; km/h
